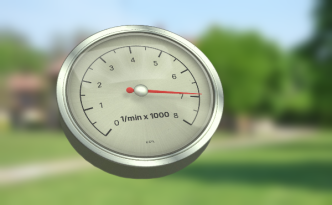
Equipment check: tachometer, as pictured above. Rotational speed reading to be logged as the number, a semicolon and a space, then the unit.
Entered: 7000; rpm
